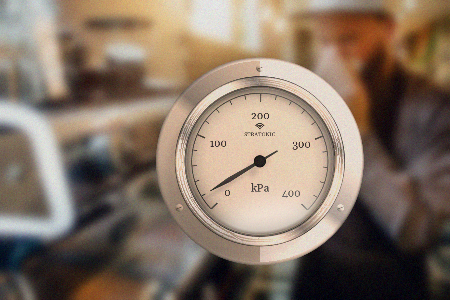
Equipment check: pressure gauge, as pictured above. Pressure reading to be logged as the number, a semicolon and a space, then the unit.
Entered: 20; kPa
